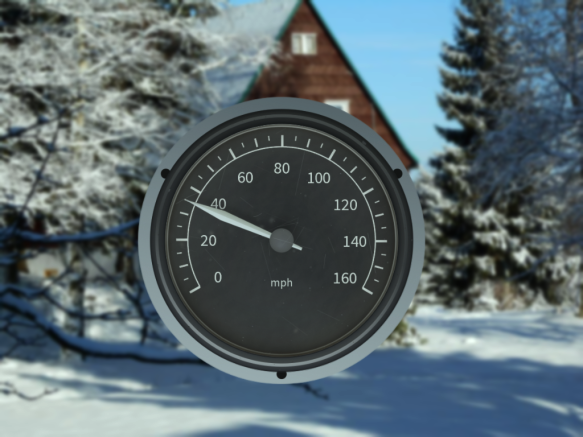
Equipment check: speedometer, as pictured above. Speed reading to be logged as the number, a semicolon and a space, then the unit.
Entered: 35; mph
